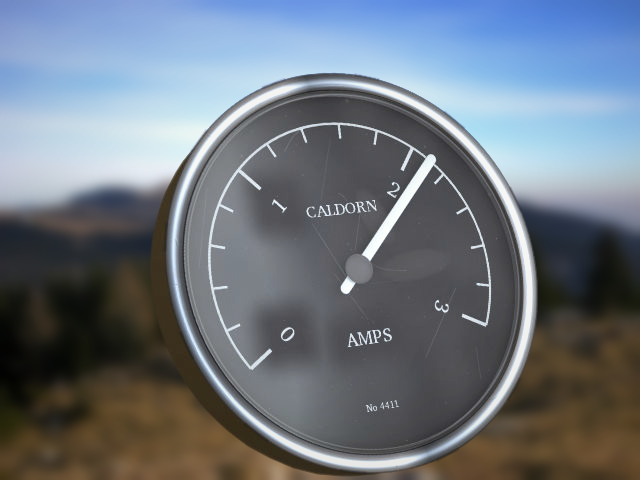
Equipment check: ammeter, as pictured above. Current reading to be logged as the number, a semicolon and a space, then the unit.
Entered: 2.1; A
